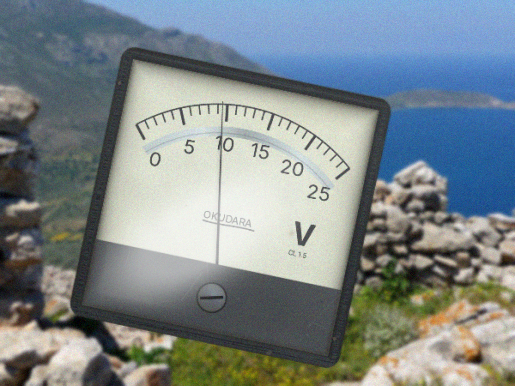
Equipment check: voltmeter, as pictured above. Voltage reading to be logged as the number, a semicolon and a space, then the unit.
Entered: 9.5; V
